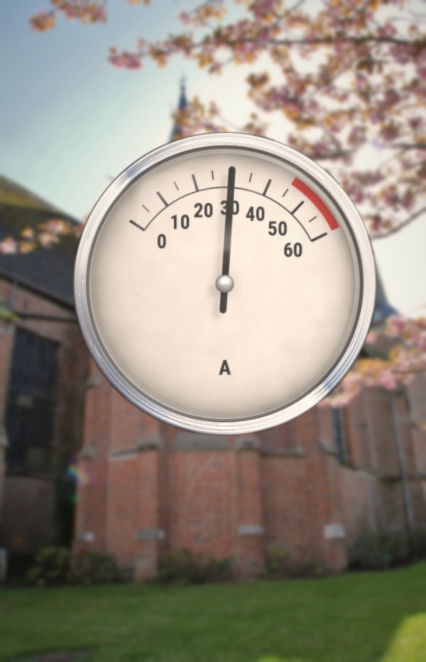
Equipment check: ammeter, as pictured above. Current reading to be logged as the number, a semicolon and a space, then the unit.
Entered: 30; A
